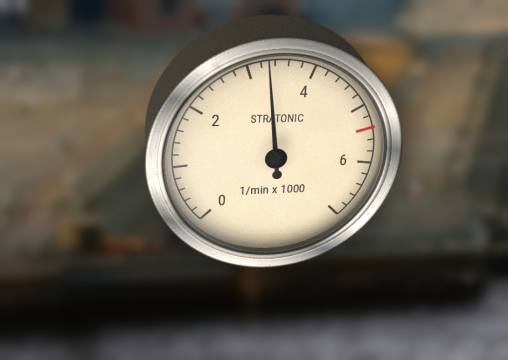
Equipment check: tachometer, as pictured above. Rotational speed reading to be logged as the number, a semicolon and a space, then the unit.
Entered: 3300; rpm
